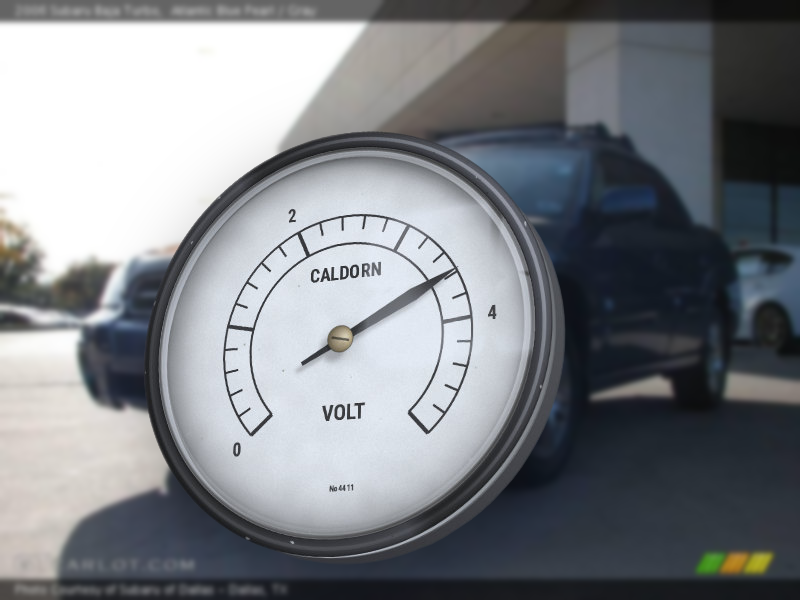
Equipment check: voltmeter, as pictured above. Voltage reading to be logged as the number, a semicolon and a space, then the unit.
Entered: 3.6; V
